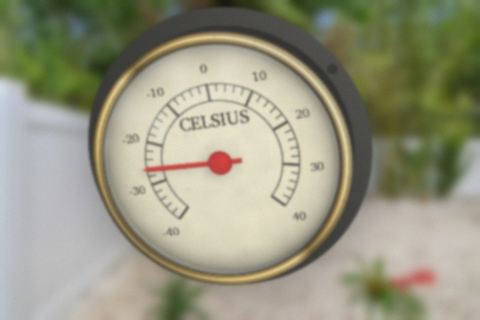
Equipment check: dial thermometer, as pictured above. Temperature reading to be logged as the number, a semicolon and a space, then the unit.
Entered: -26; °C
